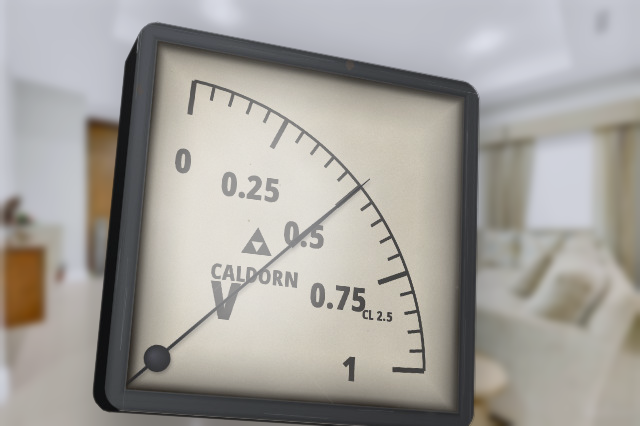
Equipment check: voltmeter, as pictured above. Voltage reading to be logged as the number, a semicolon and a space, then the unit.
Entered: 0.5; V
